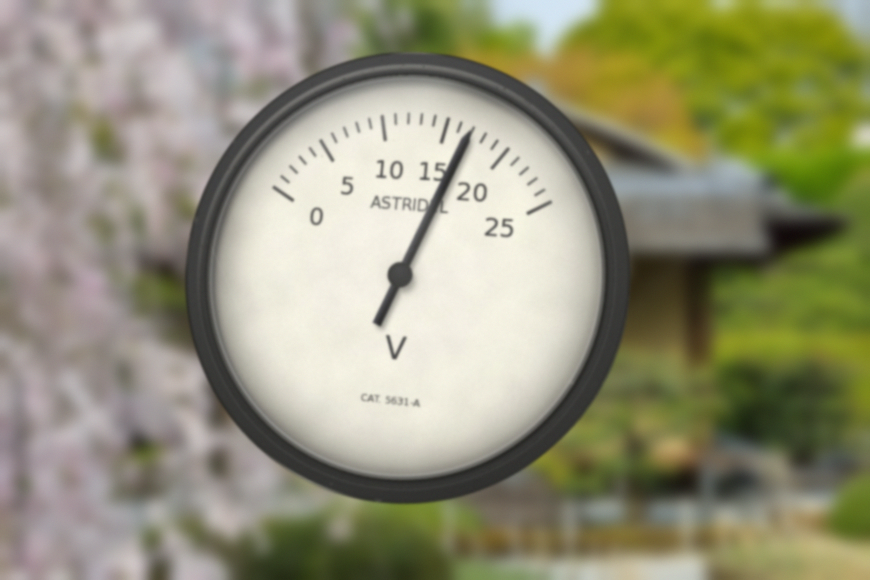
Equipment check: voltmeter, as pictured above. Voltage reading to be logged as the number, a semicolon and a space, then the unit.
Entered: 17; V
